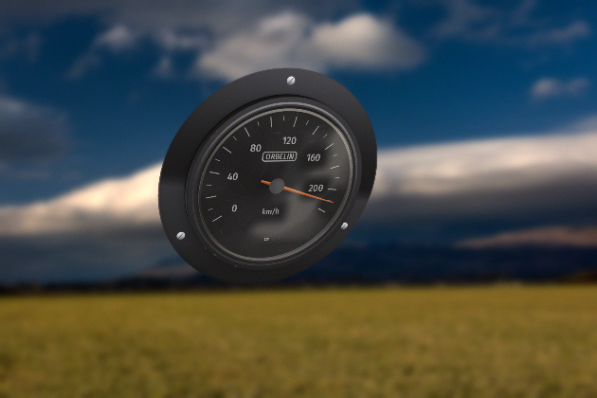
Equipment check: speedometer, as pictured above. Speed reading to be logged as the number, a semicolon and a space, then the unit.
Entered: 210; km/h
